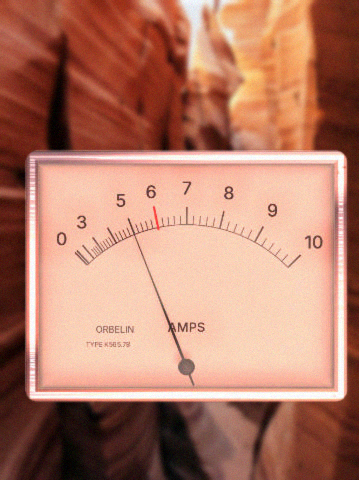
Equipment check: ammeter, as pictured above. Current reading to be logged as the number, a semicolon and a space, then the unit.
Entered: 5; A
